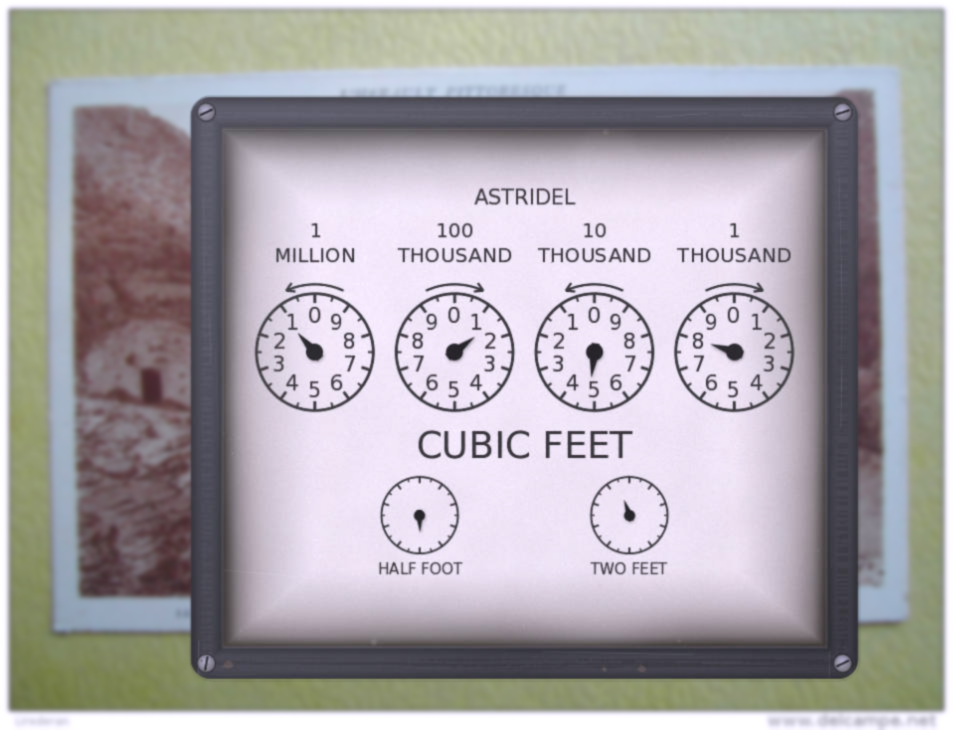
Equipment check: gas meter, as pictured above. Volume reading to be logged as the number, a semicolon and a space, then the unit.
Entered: 114800; ft³
